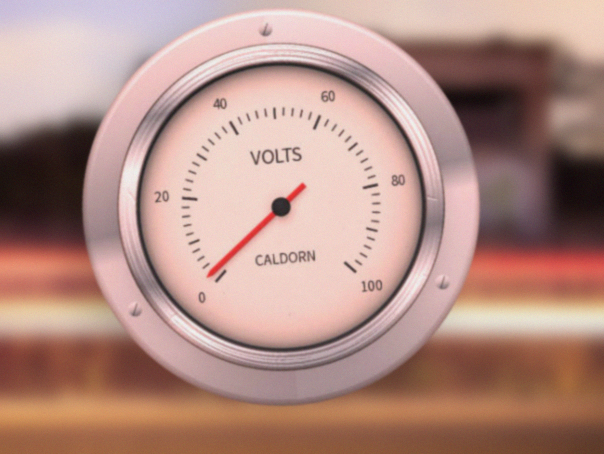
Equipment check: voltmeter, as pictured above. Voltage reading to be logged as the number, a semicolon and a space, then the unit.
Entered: 2; V
